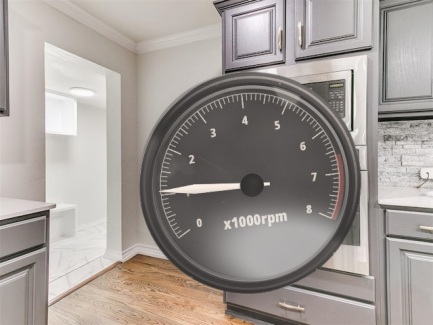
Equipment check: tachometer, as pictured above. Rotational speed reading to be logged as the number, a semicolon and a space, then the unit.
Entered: 1100; rpm
